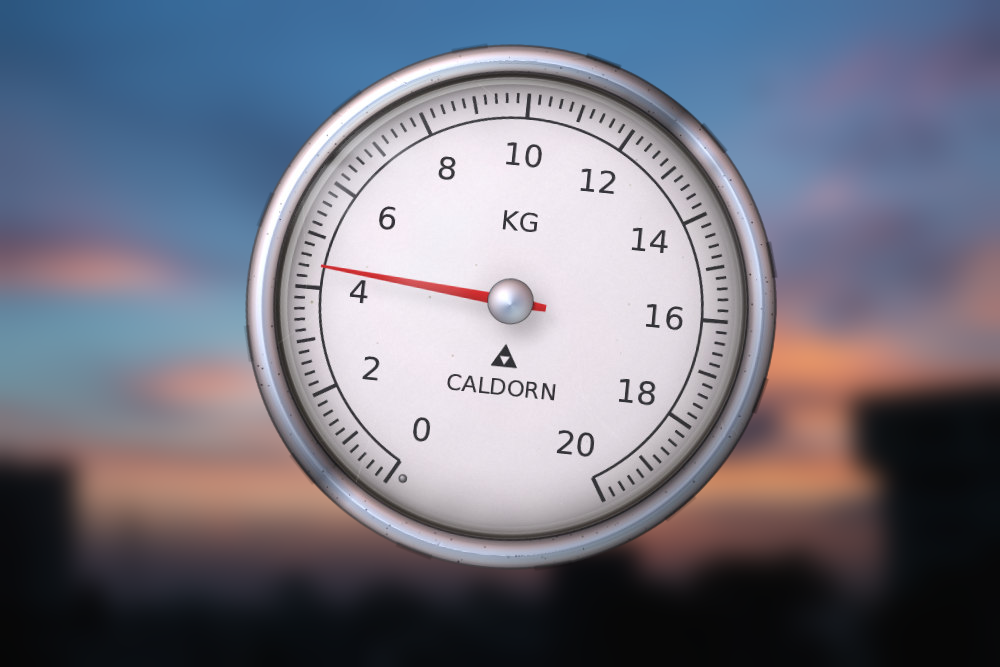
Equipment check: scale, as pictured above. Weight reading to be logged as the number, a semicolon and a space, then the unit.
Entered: 4.4; kg
